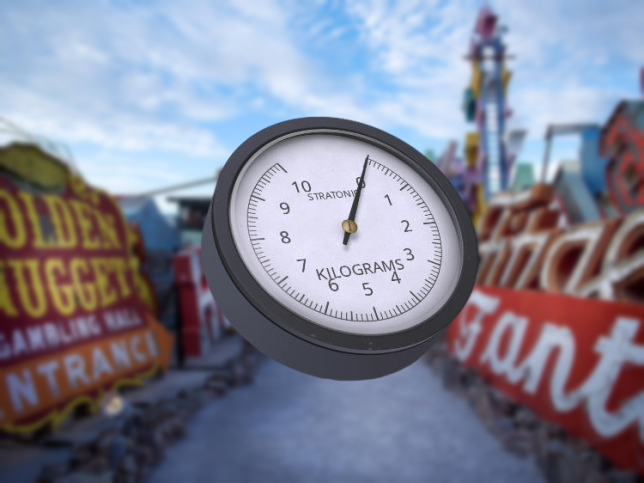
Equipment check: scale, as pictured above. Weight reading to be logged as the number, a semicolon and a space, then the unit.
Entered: 0; kg
